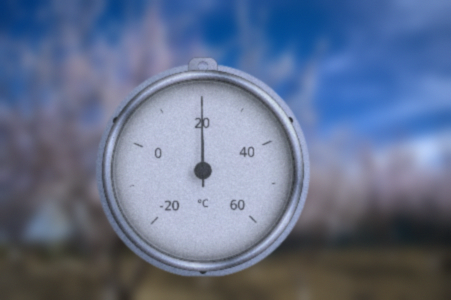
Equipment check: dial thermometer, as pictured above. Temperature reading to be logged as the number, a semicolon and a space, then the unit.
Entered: 20; °C
